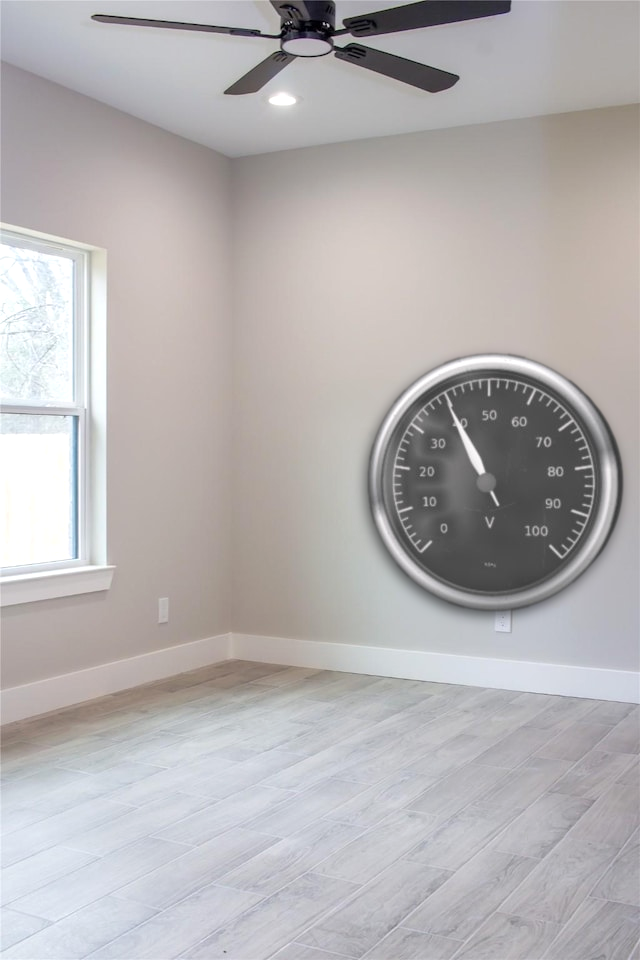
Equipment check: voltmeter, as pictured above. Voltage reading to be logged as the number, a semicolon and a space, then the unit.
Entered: 40; V
